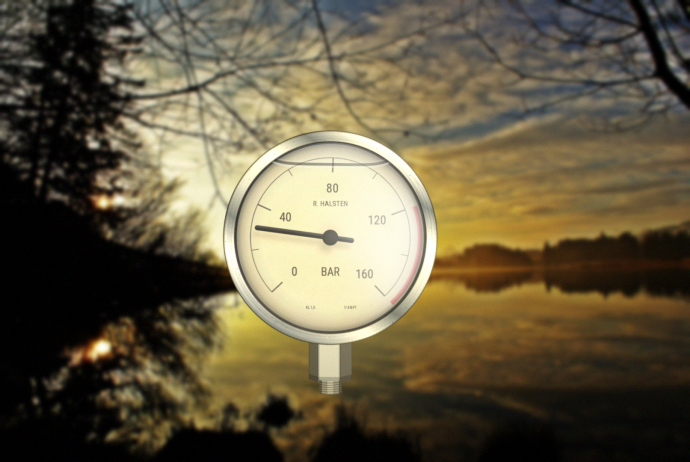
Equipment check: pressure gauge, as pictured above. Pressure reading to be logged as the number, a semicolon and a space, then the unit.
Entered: 30; bar
